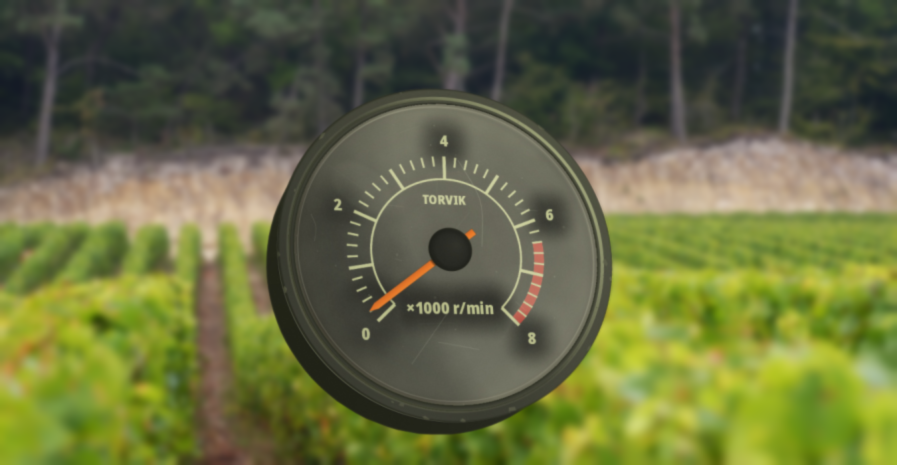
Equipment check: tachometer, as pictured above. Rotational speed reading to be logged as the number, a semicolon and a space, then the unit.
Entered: 200; rpm
